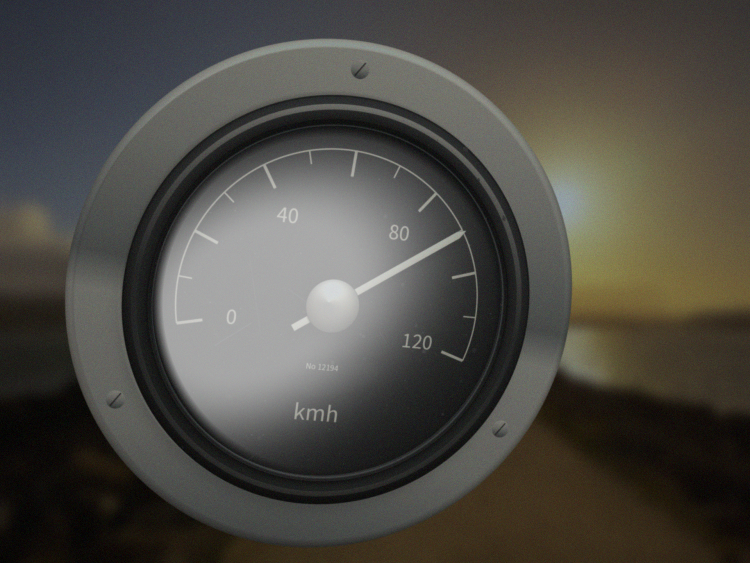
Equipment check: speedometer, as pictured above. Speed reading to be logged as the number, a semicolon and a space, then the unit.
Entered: 90; km/h
